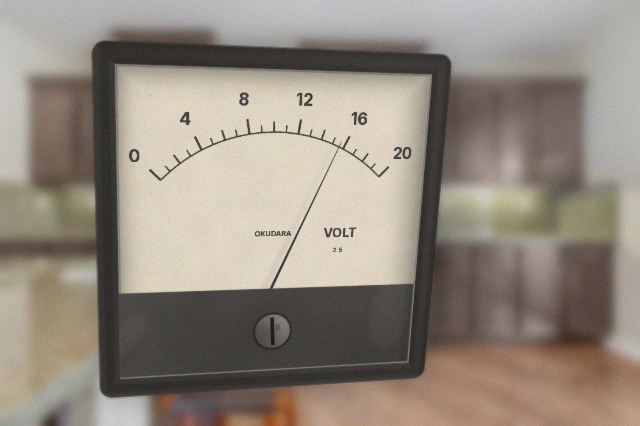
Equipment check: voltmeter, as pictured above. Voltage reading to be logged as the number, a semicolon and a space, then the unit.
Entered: 15.5; V
